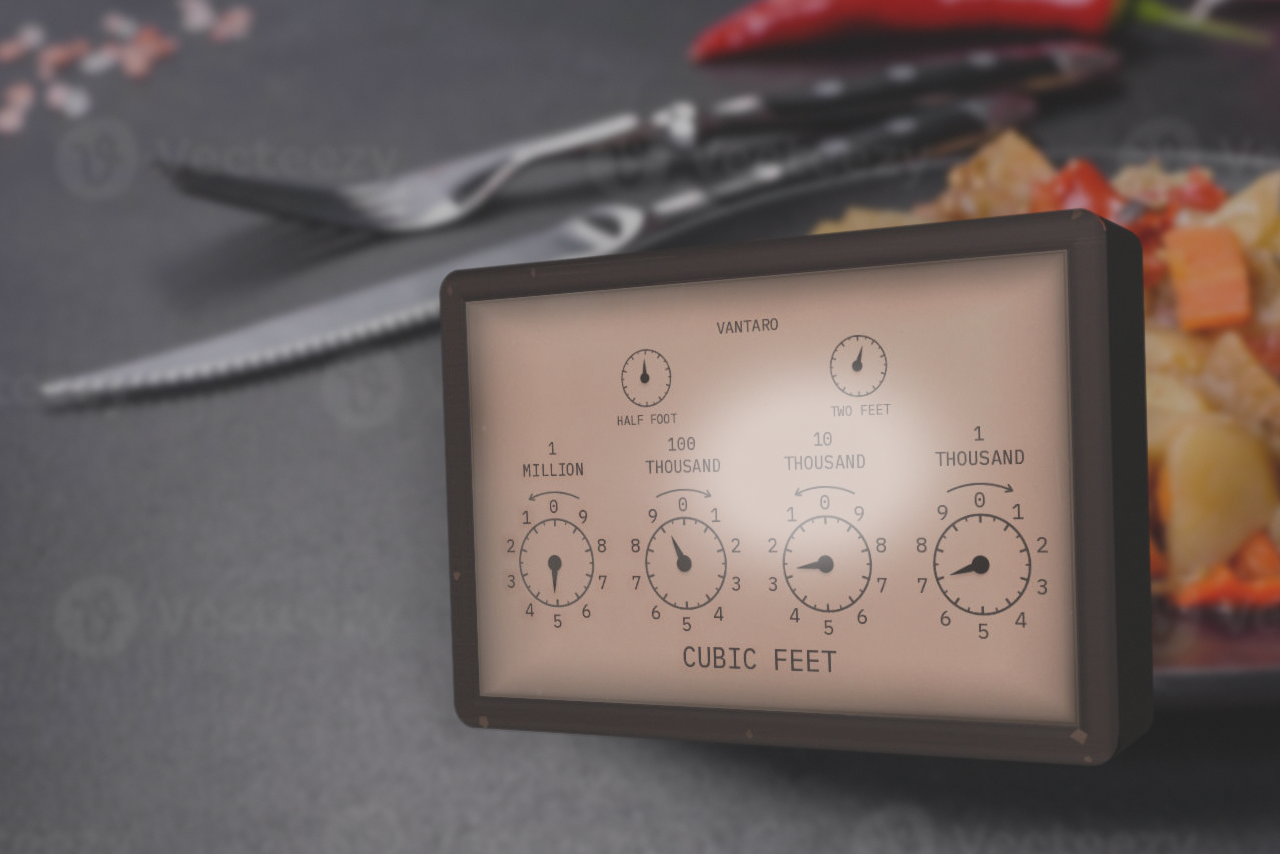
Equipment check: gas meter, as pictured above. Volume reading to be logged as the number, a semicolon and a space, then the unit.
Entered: 492700; ft³
